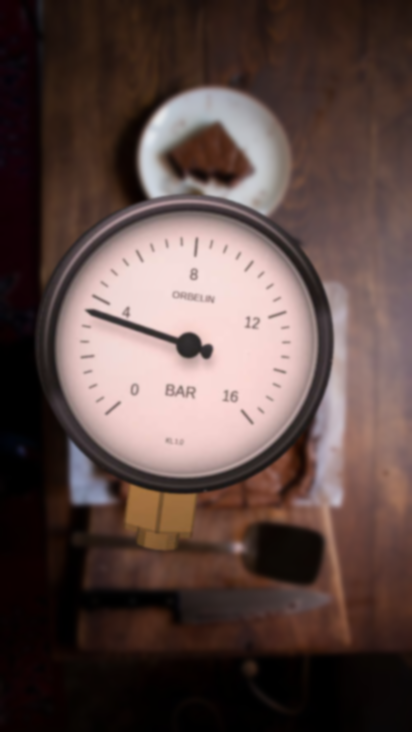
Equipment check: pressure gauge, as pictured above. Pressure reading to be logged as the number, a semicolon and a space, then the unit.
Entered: 3.5; bar
